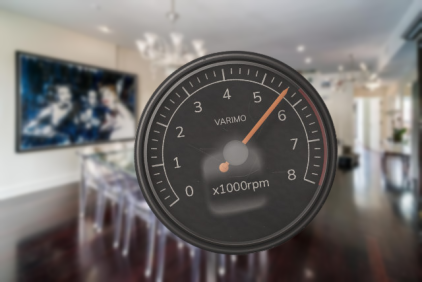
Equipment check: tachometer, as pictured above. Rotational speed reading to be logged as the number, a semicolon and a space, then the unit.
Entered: 5600; rpm
